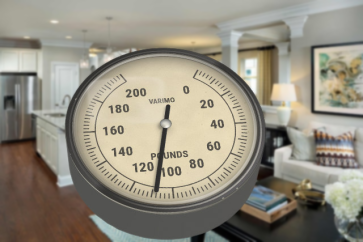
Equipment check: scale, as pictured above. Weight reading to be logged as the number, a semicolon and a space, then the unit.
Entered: 108; lb
